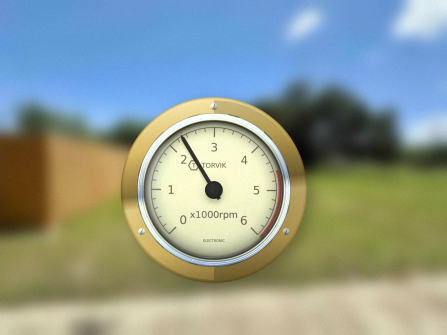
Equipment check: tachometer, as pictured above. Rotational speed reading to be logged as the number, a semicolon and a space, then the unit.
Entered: 2300; rpm
